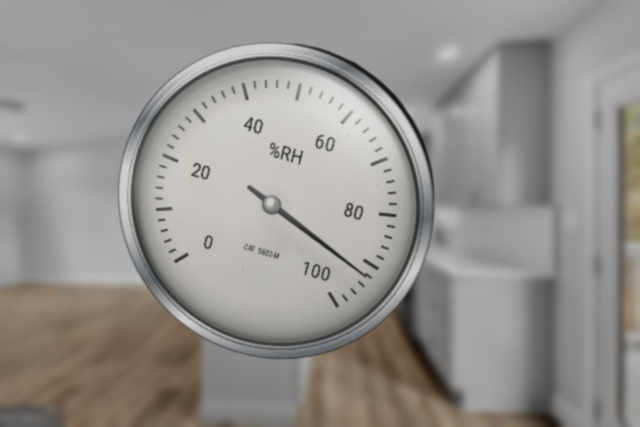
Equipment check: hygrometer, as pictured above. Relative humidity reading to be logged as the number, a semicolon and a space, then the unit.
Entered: 92; %
